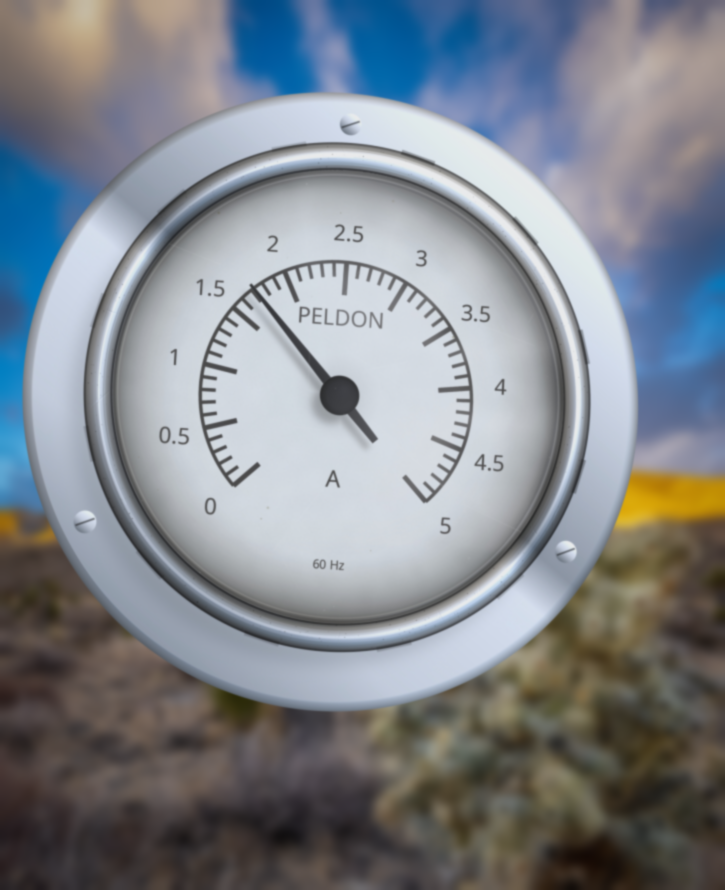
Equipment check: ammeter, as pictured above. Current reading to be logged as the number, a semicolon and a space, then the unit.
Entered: 1.7; A
